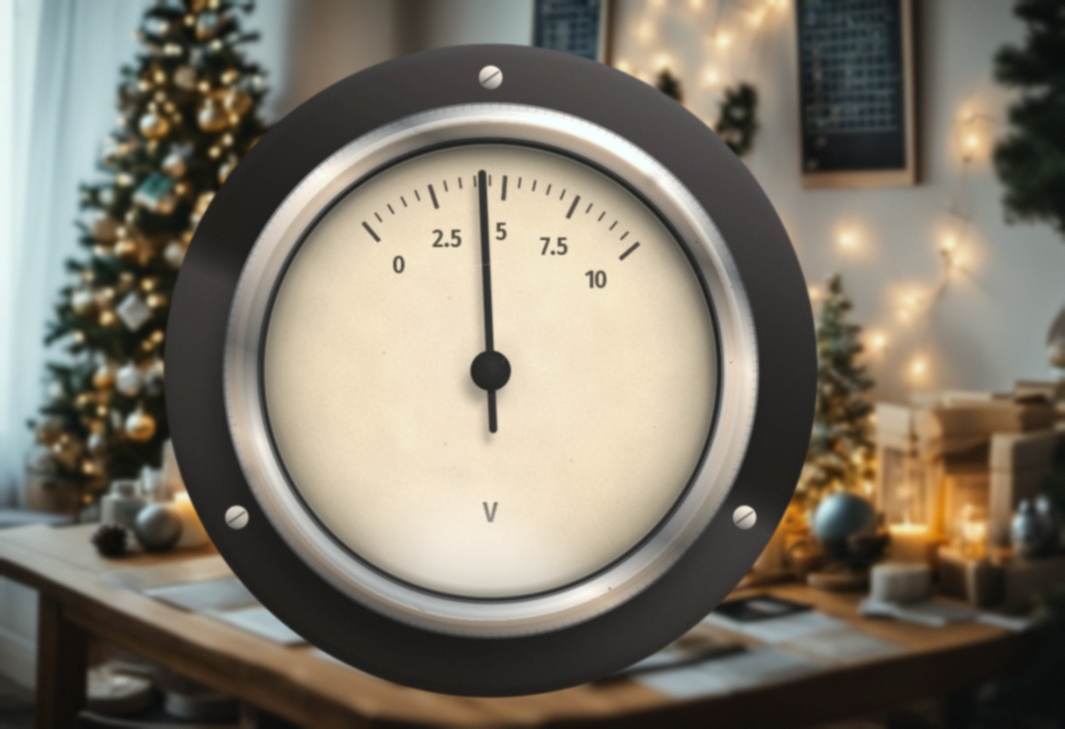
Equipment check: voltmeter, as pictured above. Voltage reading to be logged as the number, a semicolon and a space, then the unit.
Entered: 4.25; V
